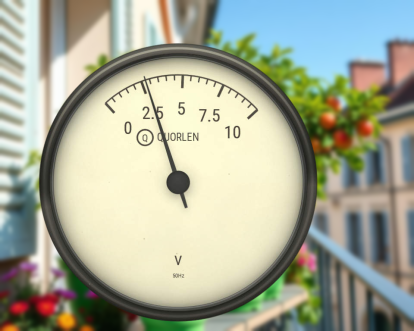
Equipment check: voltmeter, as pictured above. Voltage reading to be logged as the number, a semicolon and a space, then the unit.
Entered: 2.75; V
